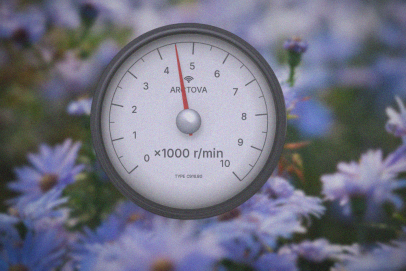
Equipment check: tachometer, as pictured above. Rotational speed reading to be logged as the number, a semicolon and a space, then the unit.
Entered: 4500; rpm
